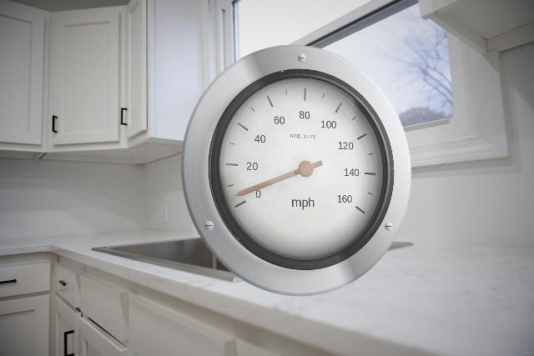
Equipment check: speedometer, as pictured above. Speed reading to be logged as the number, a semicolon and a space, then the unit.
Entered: 5; mph
